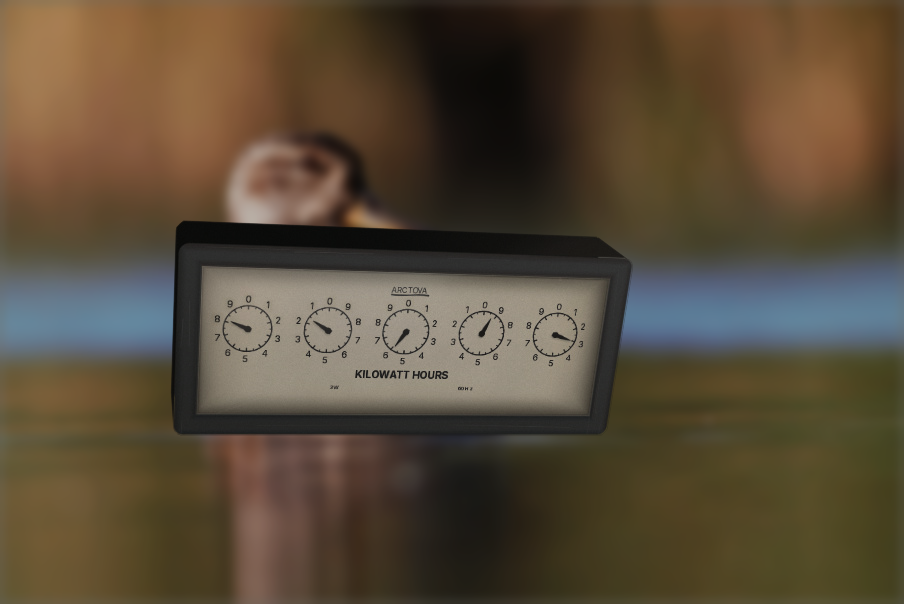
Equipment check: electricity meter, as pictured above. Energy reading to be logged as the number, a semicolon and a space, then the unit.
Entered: 81593; kWh
